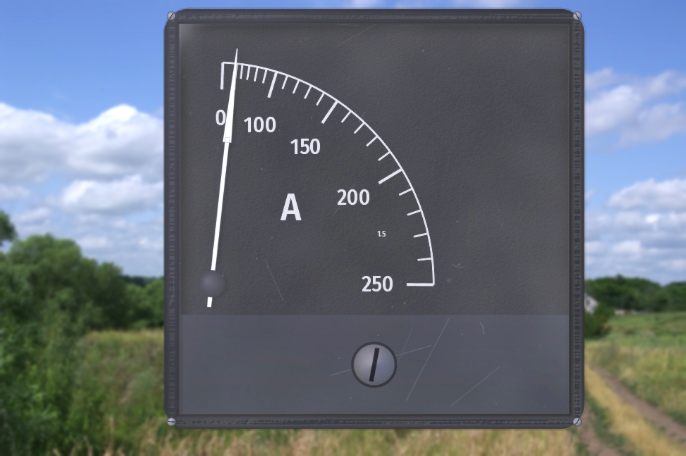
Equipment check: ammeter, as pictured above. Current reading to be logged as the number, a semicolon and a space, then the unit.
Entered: 50; A
